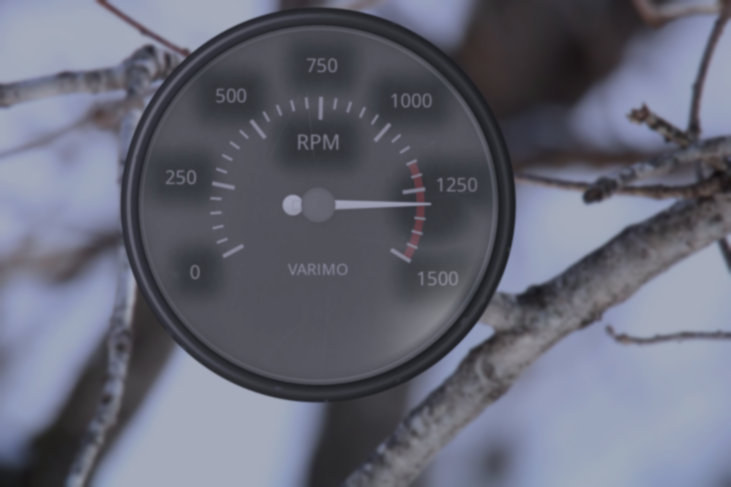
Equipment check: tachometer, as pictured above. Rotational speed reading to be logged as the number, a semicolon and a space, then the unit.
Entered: 1300; rpm
